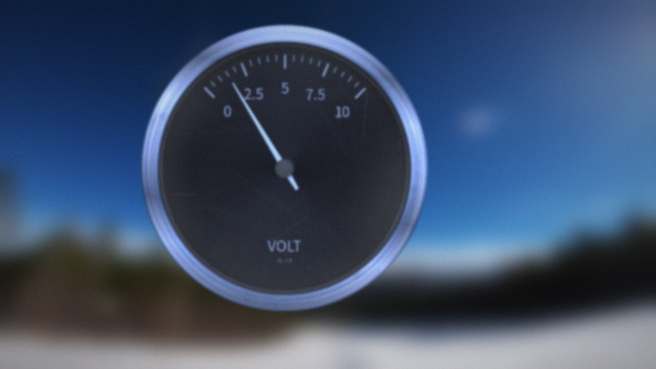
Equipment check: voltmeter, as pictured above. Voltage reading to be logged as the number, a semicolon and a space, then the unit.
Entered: 1.5; V
